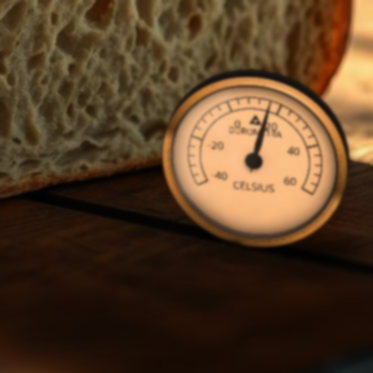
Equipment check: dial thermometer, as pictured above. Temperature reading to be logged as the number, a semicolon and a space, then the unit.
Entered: 16; °C
